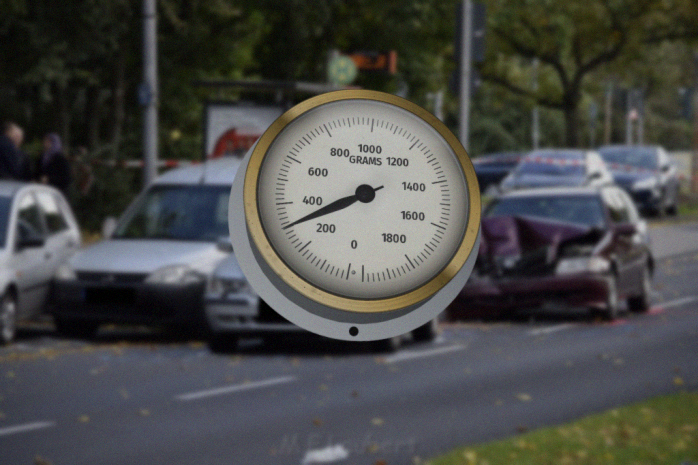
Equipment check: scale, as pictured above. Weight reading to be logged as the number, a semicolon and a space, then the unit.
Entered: 300; g
